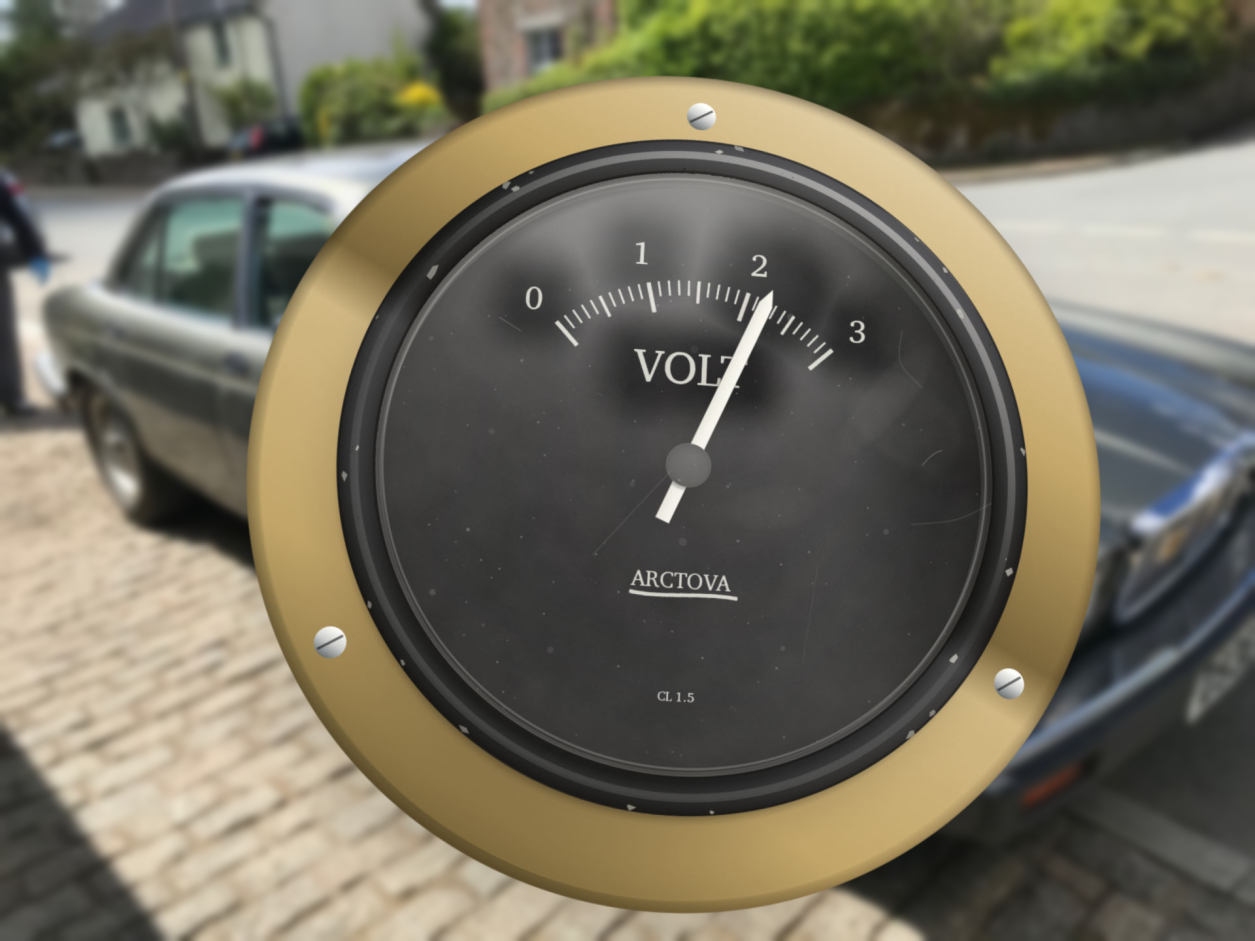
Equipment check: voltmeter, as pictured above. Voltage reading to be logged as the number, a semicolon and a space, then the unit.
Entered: 2.2; V
